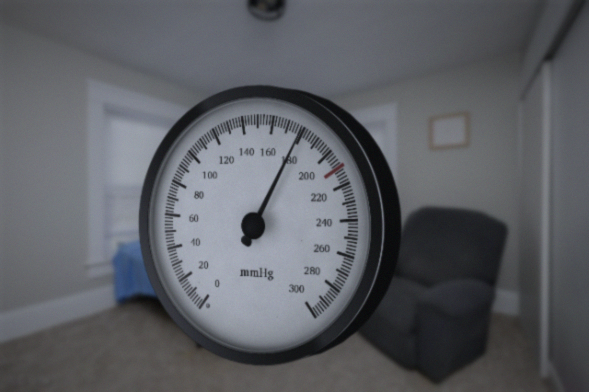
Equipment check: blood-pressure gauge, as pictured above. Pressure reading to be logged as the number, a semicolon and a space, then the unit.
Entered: 180; mmHg
